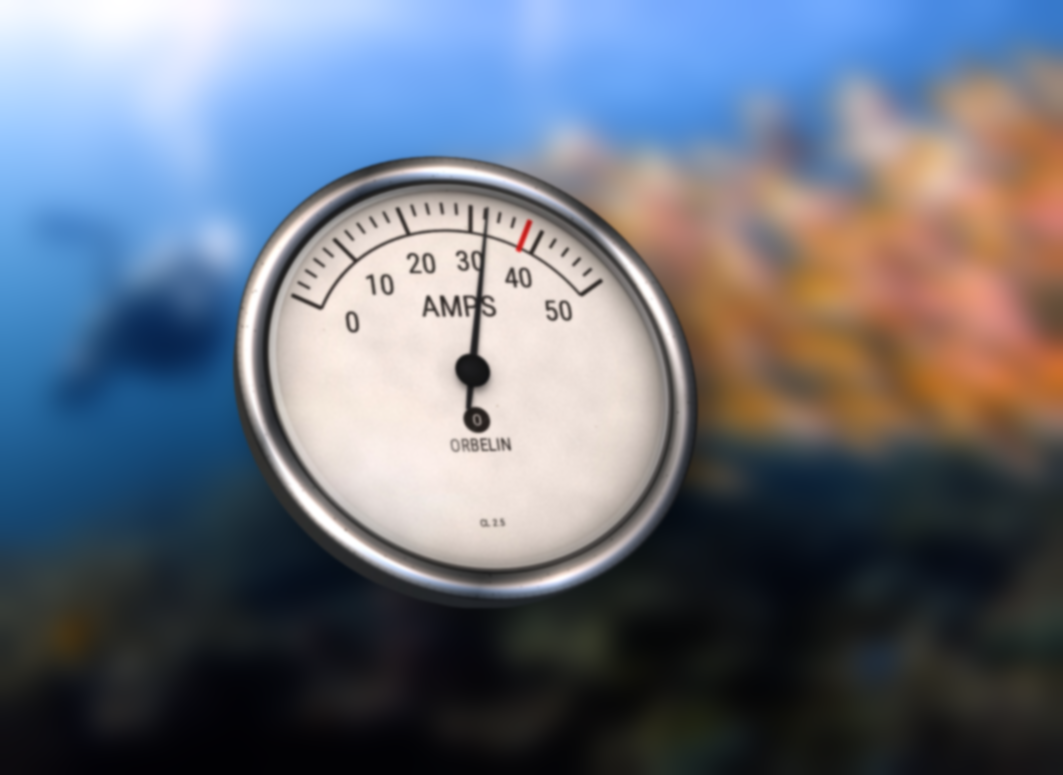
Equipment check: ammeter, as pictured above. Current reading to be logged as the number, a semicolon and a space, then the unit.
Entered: 32; A
